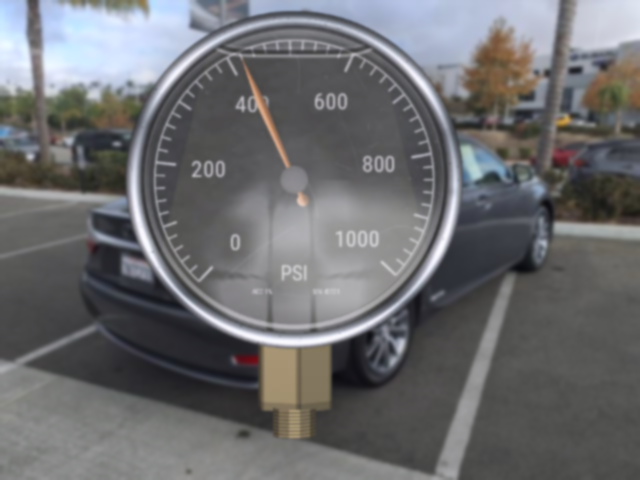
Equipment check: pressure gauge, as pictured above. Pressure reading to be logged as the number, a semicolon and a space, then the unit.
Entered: 420; psi
